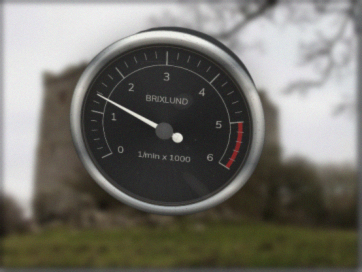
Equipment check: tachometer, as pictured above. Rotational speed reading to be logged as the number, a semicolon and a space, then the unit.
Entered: 1400; rpm
